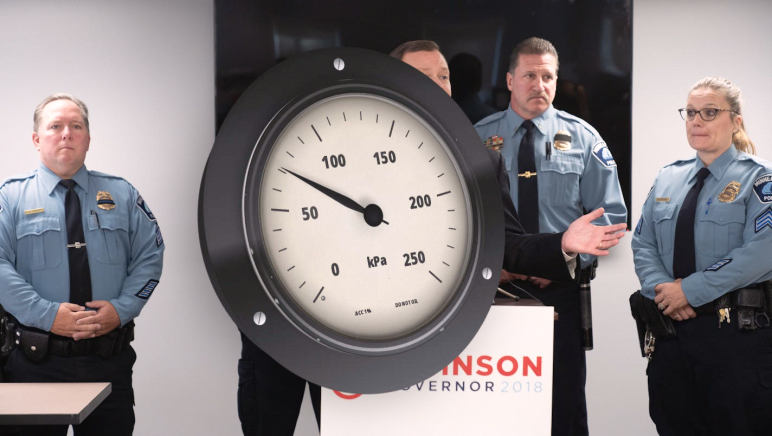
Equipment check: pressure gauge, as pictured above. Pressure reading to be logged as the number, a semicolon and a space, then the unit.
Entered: 70; kPa
